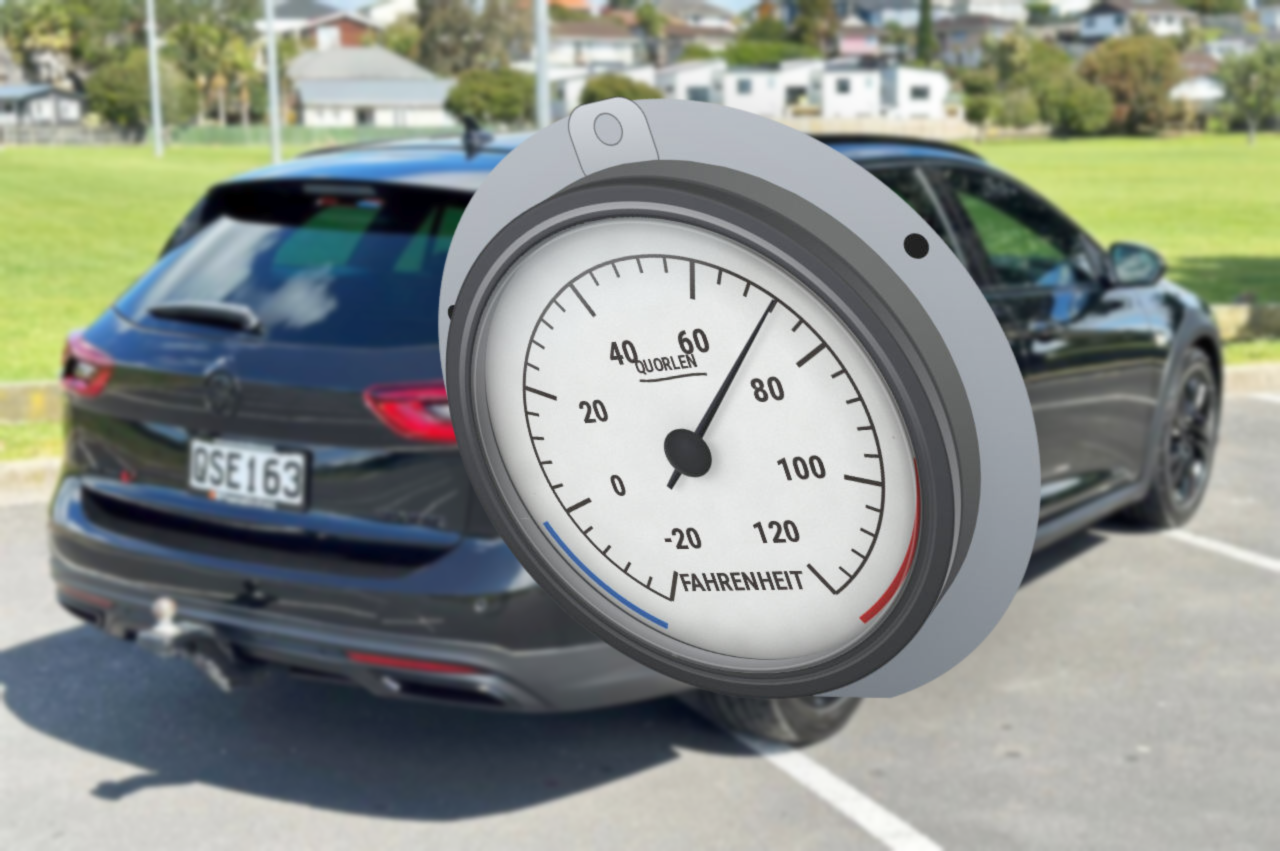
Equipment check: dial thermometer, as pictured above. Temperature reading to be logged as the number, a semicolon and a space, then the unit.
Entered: 72; °F
